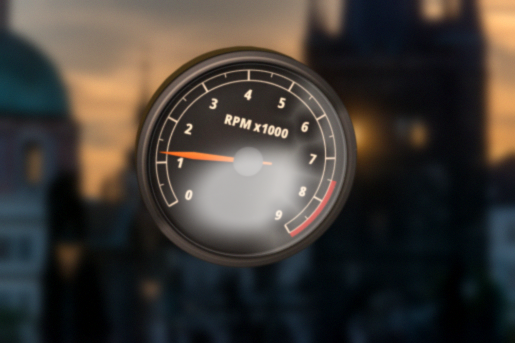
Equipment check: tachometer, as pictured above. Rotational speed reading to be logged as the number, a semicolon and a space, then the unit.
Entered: 1250; rpm
